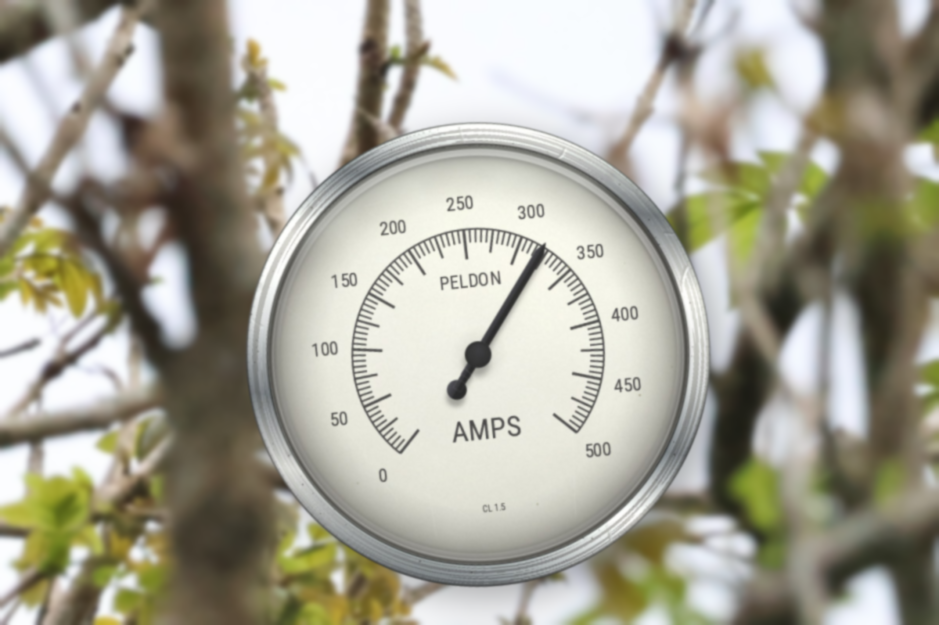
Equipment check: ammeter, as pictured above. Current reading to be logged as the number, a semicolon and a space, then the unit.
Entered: 320; A
